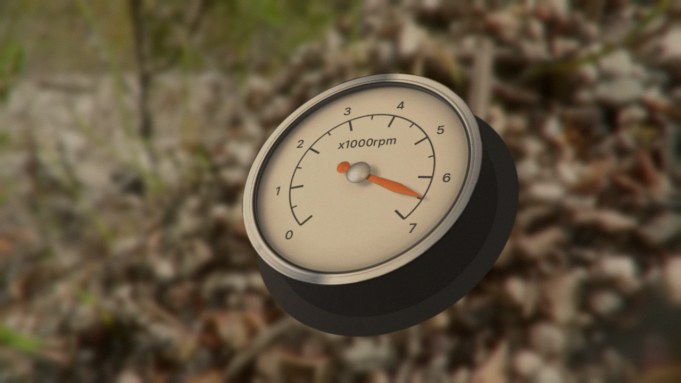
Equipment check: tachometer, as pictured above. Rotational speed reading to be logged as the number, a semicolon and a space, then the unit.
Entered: 6500; rpm
